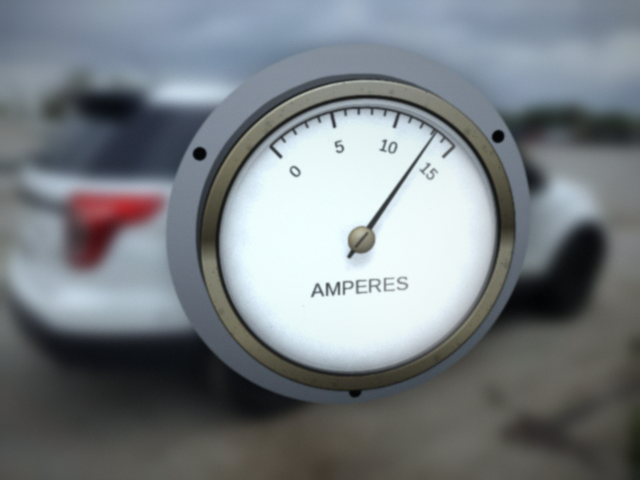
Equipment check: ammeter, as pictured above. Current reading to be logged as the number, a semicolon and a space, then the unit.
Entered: 13; A
